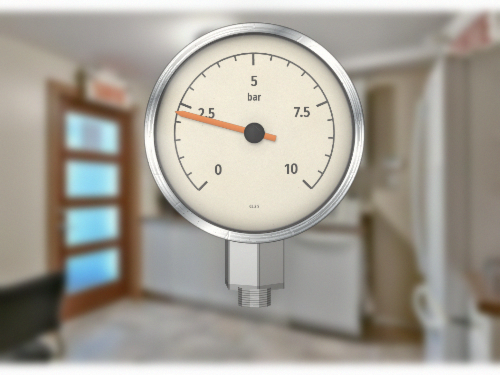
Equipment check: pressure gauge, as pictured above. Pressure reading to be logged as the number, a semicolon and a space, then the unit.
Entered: 2.25; bar
